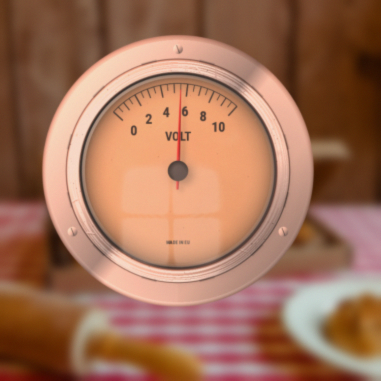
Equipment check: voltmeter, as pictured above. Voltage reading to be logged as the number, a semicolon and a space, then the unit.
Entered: 5.5; V
